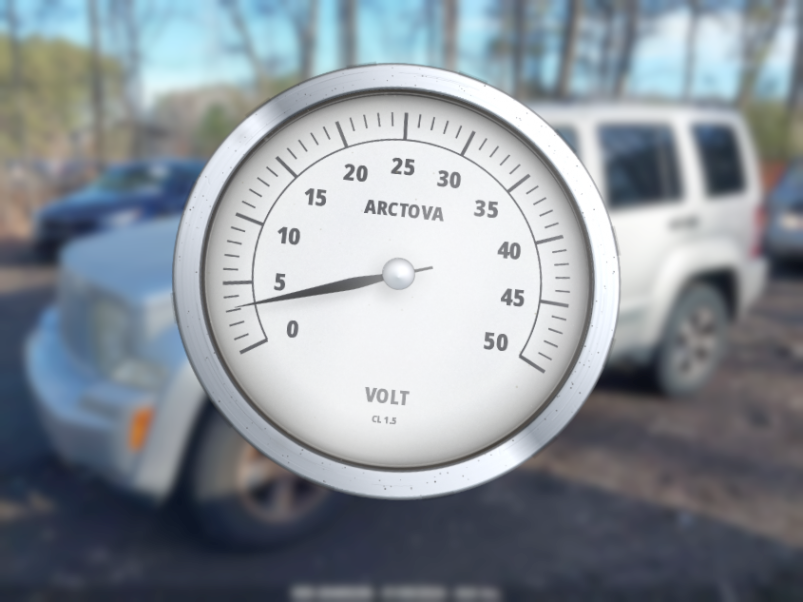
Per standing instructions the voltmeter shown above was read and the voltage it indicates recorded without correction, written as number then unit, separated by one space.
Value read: 3 V
